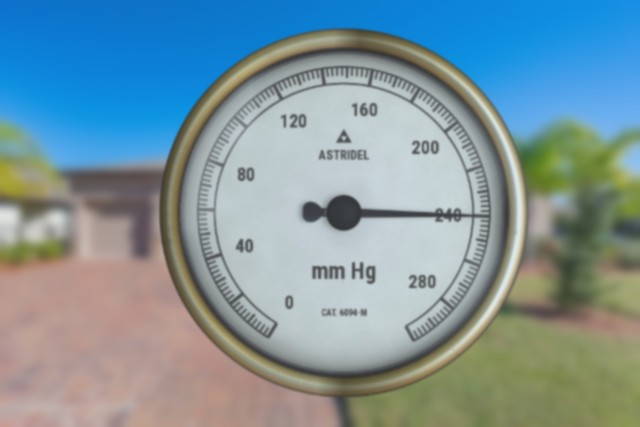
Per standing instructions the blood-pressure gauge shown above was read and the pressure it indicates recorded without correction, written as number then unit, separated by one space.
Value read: 240 mmHg
